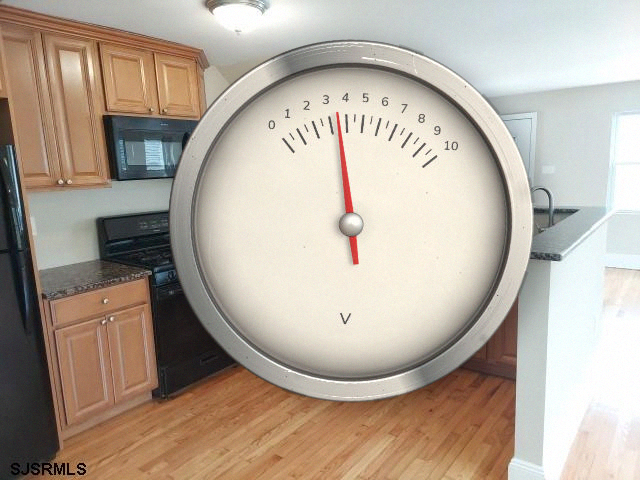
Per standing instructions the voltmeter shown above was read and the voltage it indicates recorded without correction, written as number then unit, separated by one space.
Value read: 3.5 V
